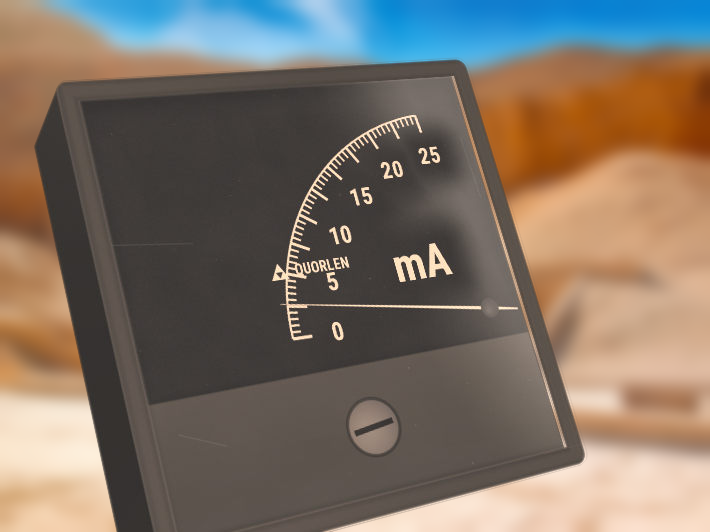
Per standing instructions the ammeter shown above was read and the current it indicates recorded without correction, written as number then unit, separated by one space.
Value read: 2.5 mA
